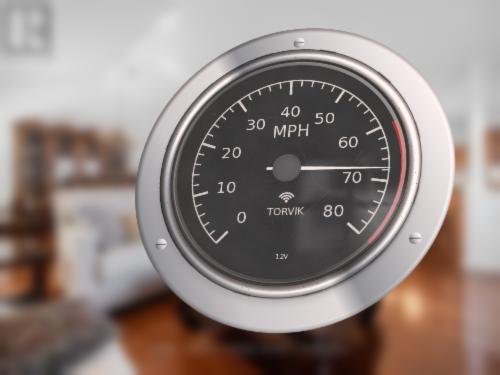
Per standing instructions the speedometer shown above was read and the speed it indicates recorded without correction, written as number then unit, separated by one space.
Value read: 68 mph
